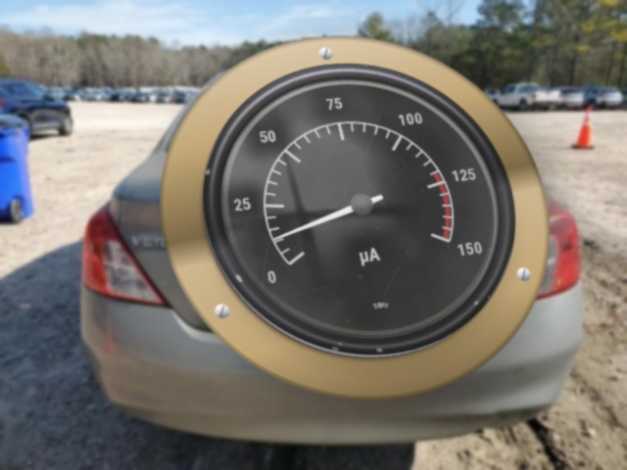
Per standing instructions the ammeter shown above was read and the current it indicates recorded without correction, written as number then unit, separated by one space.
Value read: 10 µA
